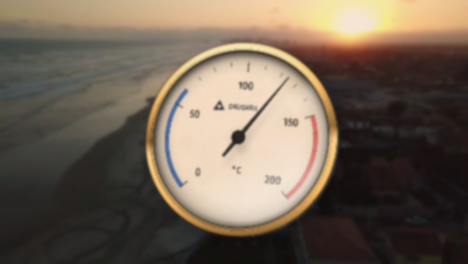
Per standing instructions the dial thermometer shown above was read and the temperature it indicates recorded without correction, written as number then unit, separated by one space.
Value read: 125 °C
